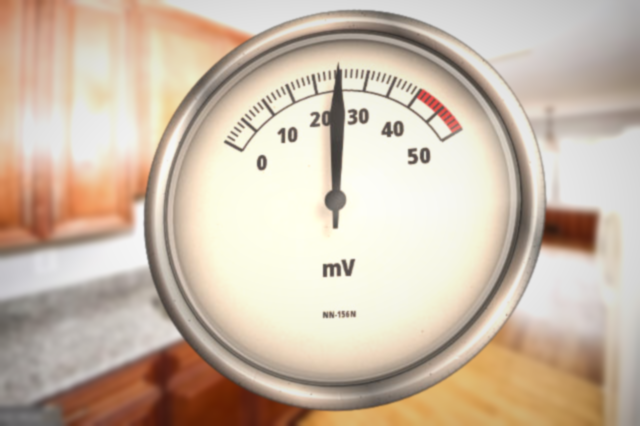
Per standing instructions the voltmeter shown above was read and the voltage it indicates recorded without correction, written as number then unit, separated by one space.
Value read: 25 mV
